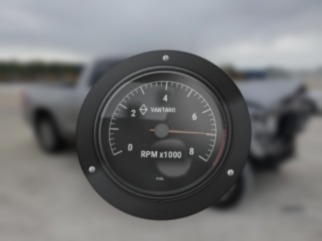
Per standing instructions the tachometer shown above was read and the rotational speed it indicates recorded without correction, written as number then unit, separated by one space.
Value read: 7000 rpm
